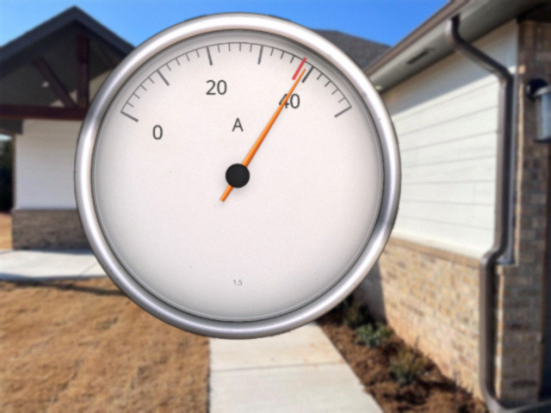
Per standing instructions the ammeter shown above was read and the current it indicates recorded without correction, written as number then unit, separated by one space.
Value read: 39 A
